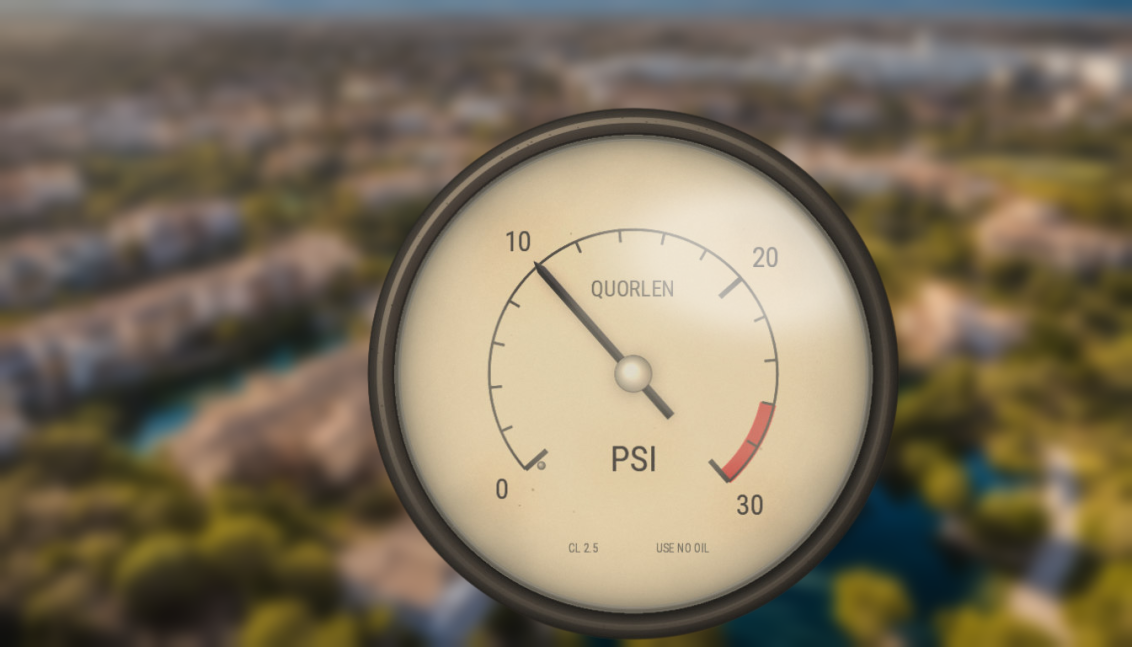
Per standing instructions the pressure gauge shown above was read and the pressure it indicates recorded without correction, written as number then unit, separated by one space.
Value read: 10 psi
